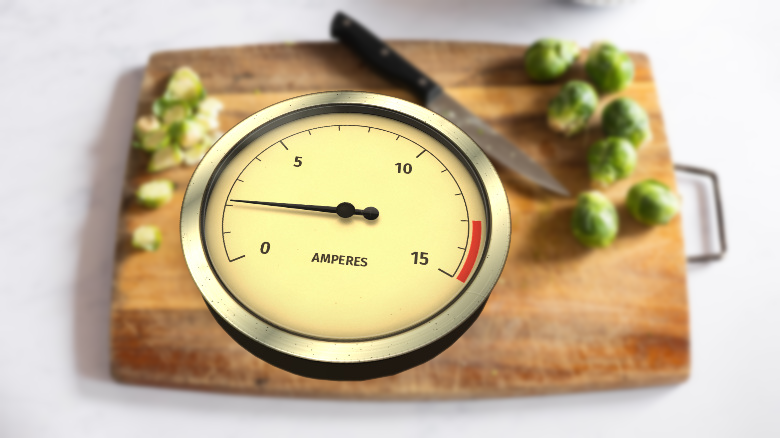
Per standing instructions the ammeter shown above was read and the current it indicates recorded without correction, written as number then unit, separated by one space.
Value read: 2 A
